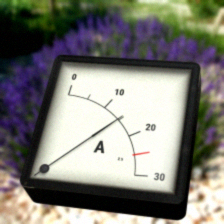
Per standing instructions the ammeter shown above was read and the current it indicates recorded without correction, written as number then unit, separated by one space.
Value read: 15 A
